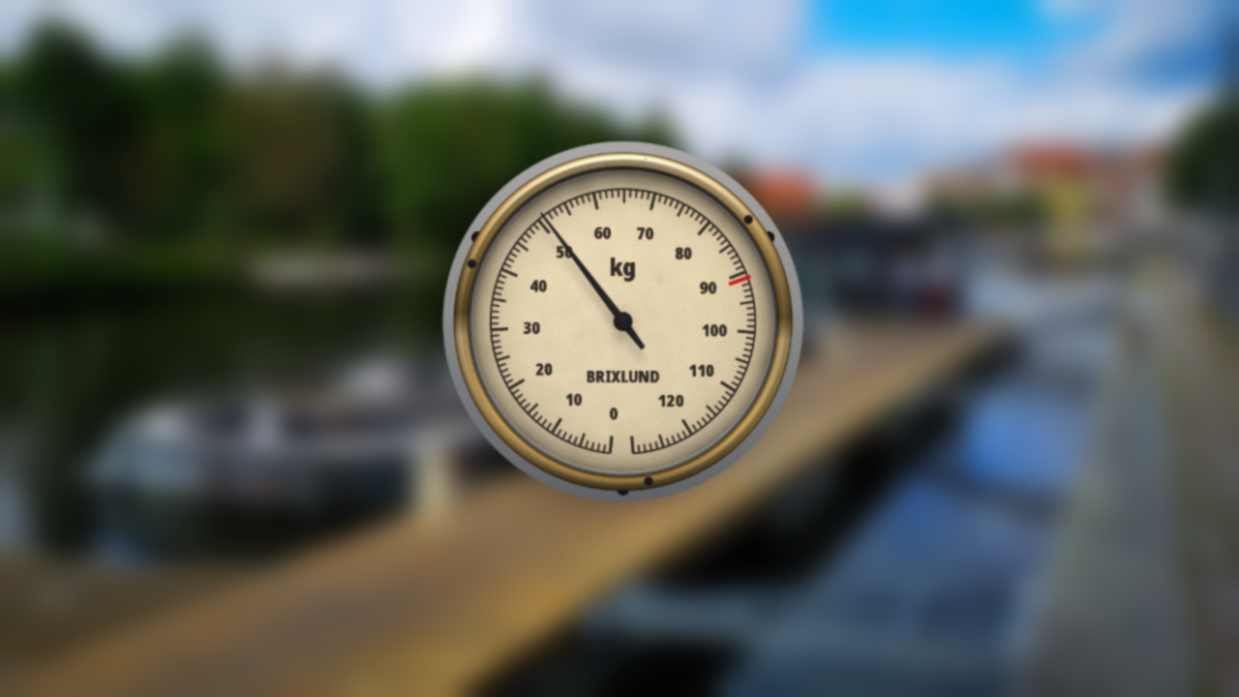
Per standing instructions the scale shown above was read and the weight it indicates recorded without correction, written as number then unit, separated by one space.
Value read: 51 kg
